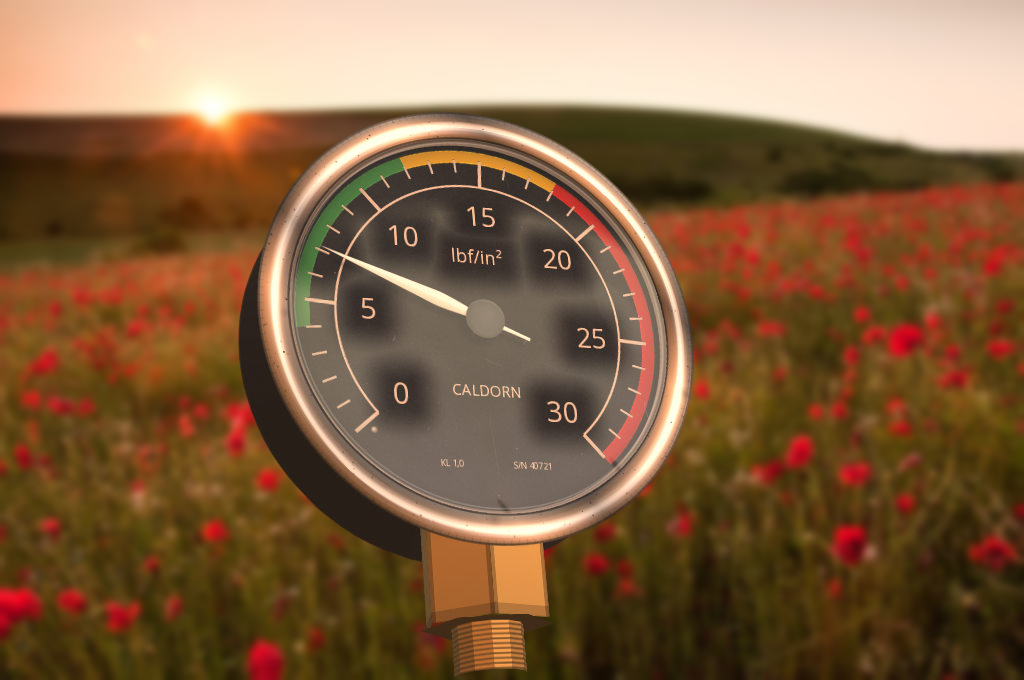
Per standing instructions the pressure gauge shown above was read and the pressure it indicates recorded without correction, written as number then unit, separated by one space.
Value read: 7 psi
